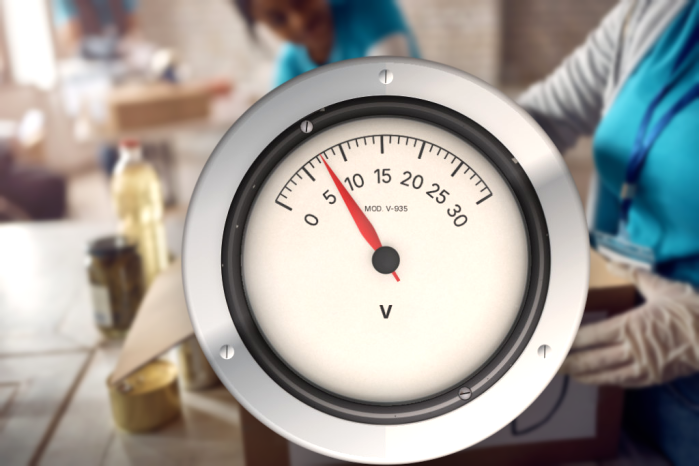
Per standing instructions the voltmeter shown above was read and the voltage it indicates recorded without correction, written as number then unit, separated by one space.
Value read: 7.5 V
